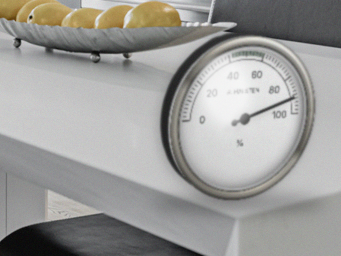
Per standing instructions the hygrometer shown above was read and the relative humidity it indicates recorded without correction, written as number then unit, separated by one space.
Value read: 90 %
